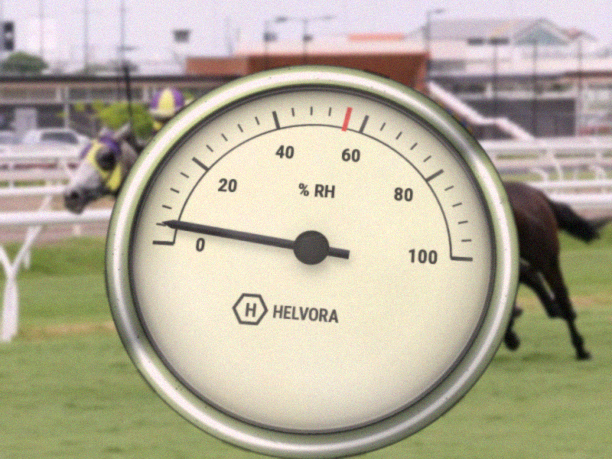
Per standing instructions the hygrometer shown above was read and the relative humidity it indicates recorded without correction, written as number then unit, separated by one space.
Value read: 4 %
